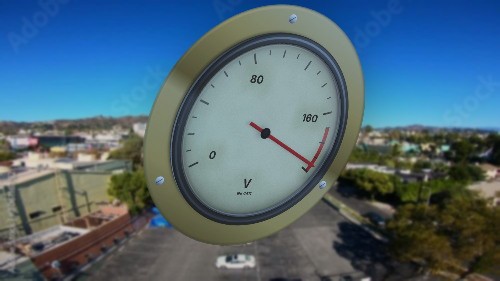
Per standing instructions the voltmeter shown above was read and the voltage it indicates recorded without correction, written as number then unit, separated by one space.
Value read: 195 V
